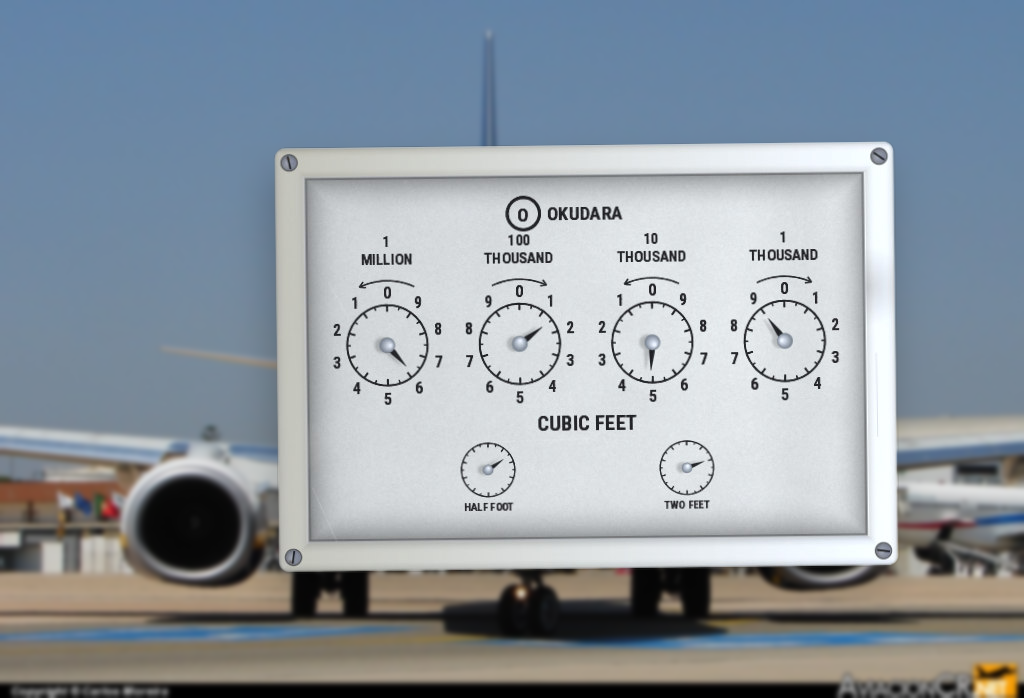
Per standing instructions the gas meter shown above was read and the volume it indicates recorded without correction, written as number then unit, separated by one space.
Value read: 614900 ft³
